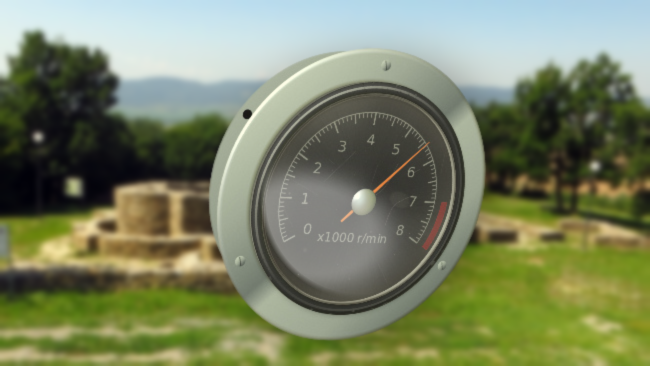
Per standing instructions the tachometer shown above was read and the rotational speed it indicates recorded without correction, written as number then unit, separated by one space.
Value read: 5500 rpm
